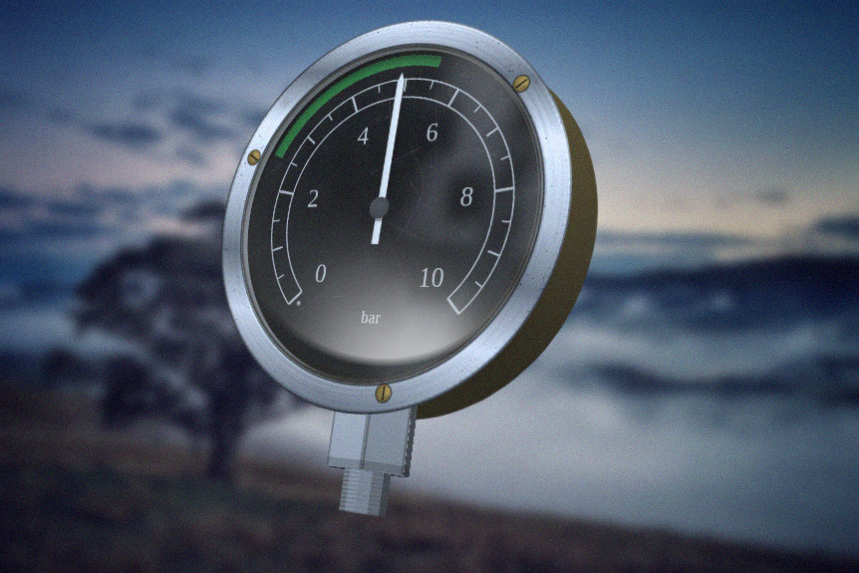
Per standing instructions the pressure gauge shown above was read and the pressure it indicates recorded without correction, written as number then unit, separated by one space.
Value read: 5 bar
